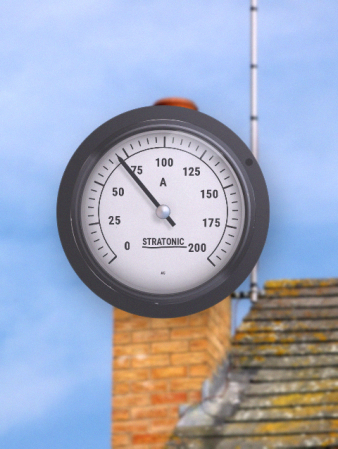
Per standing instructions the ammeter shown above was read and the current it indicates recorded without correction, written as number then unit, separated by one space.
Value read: 70 A
